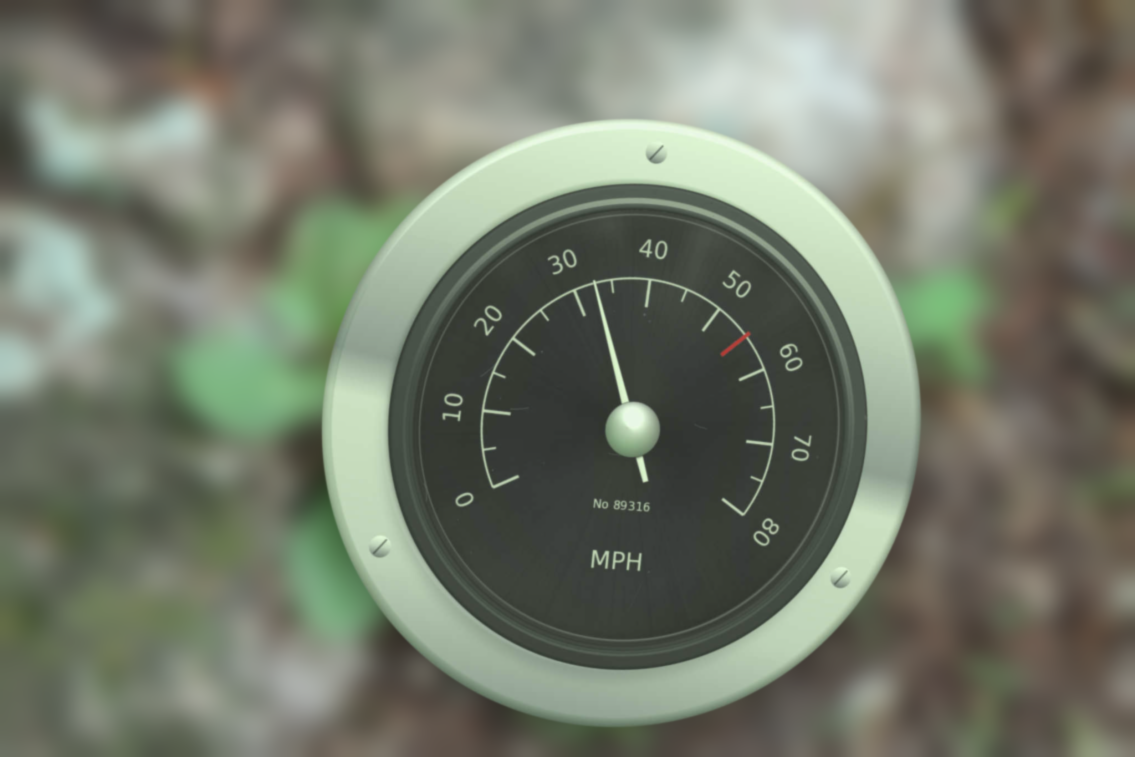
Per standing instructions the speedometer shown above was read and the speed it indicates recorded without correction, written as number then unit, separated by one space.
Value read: 32.5 mph
